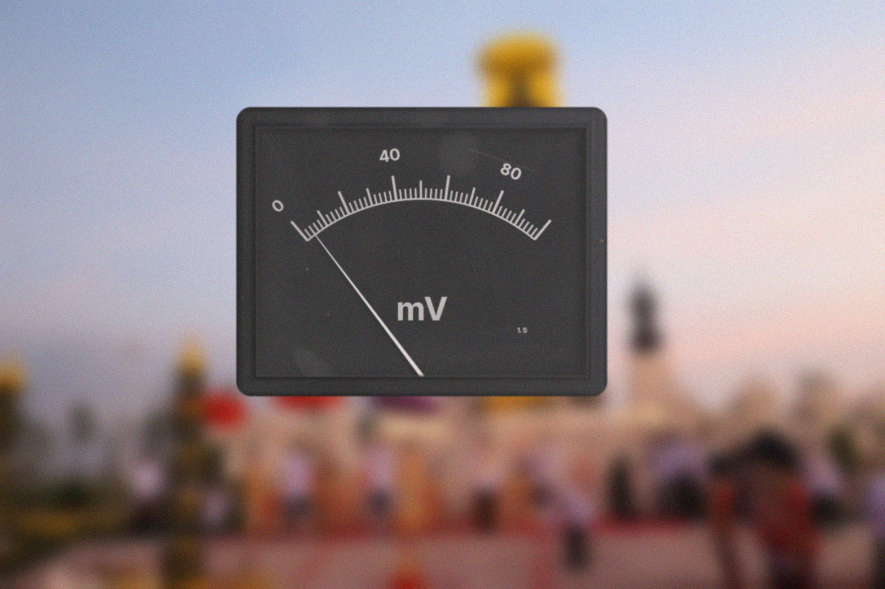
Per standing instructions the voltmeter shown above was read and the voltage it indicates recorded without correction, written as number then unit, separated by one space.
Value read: 4 mV
